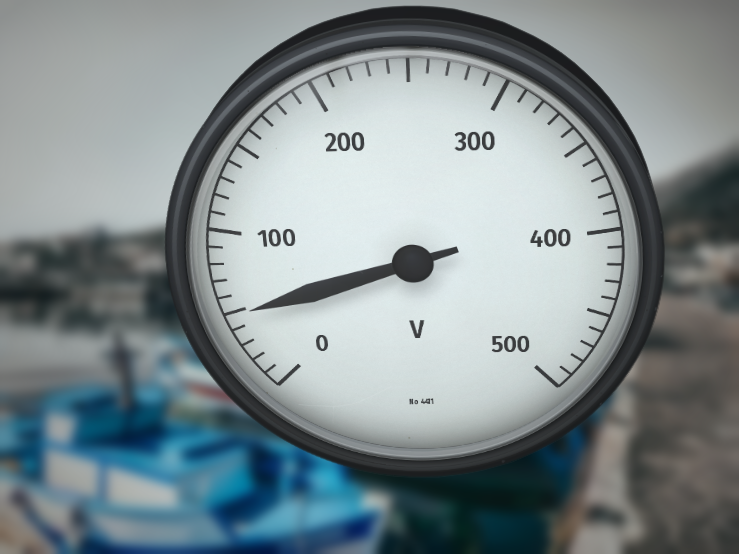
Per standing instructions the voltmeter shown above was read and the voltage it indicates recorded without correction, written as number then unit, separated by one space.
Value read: 50 V
